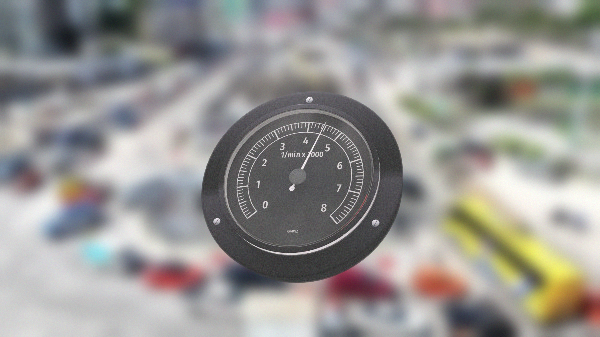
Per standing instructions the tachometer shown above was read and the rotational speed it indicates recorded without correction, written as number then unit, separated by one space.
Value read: 4500 rpm
